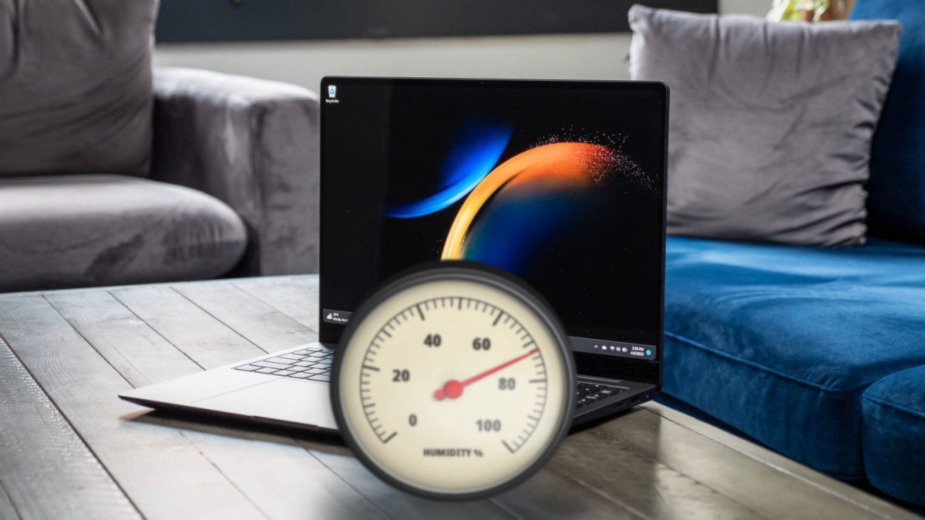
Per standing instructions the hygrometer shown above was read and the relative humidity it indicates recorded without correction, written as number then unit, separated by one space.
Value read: 72 %
